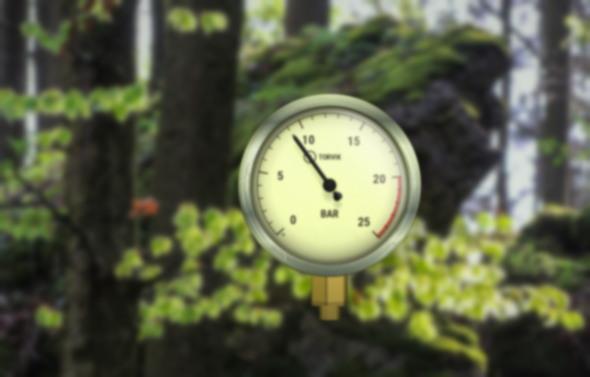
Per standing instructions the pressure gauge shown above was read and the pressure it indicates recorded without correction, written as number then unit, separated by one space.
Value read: 9 bar
